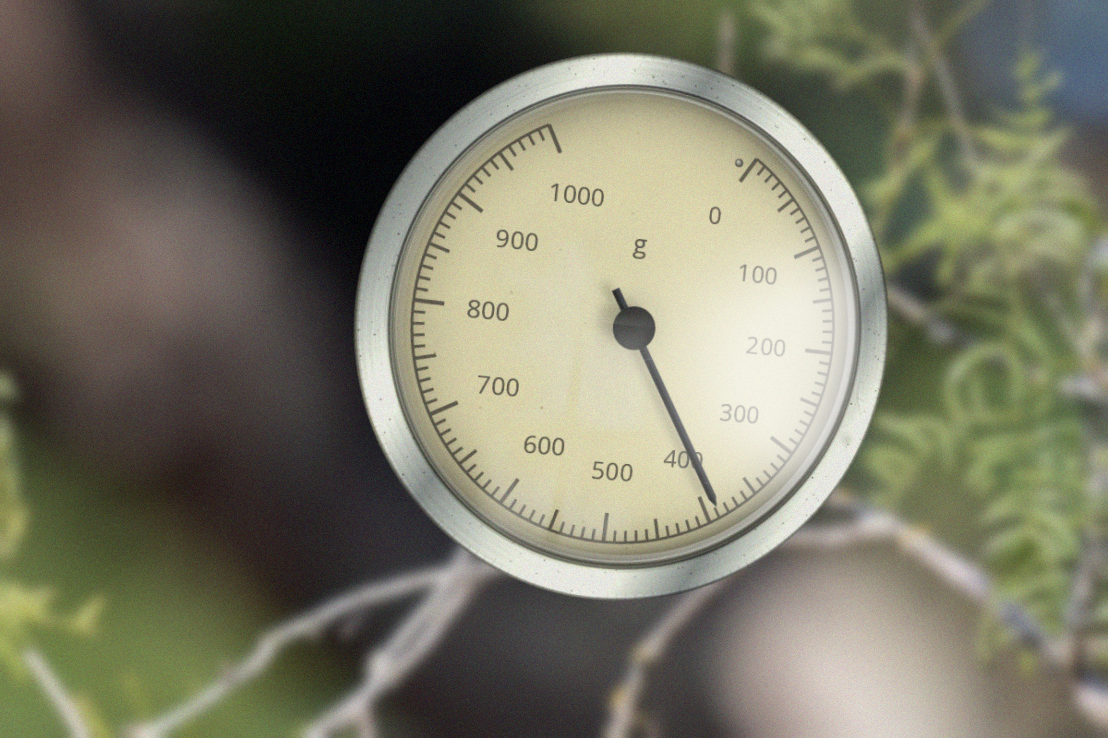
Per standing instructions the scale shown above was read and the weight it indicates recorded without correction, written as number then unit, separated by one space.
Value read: 390 g
